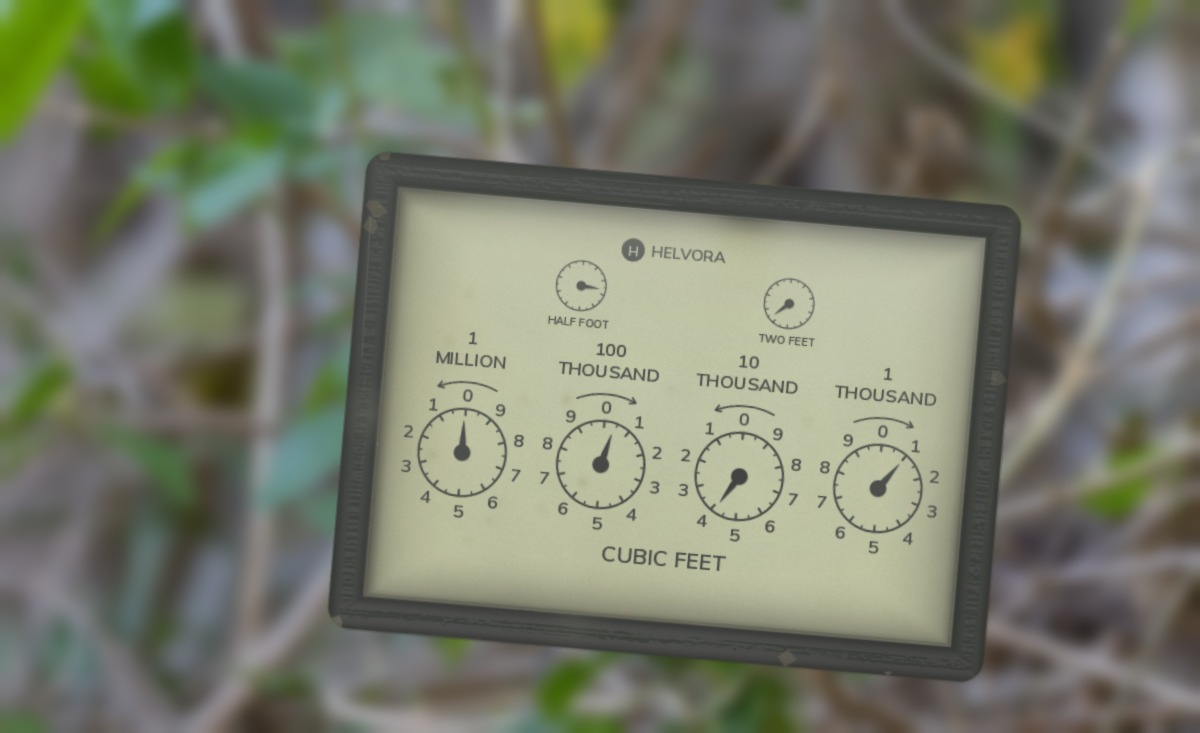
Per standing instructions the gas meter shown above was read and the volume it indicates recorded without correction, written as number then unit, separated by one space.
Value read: 4100 ft³
